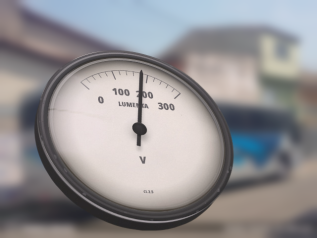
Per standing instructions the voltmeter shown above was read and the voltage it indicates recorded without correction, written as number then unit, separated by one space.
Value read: 180 V
